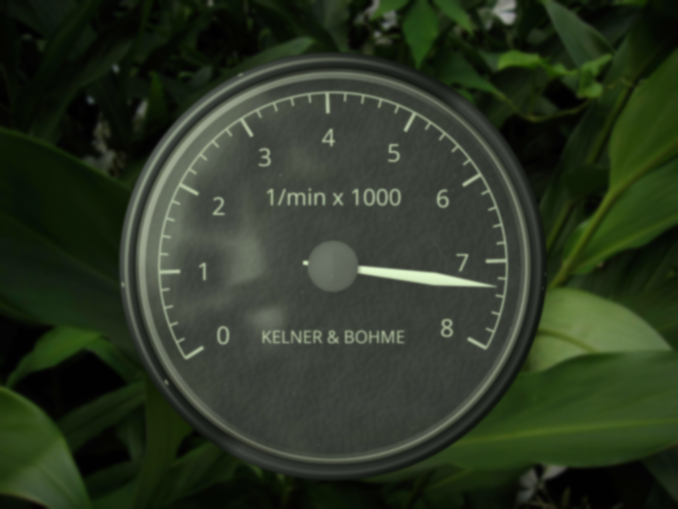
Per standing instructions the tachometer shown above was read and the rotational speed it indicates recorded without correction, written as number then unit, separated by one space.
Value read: 7300 rpm
